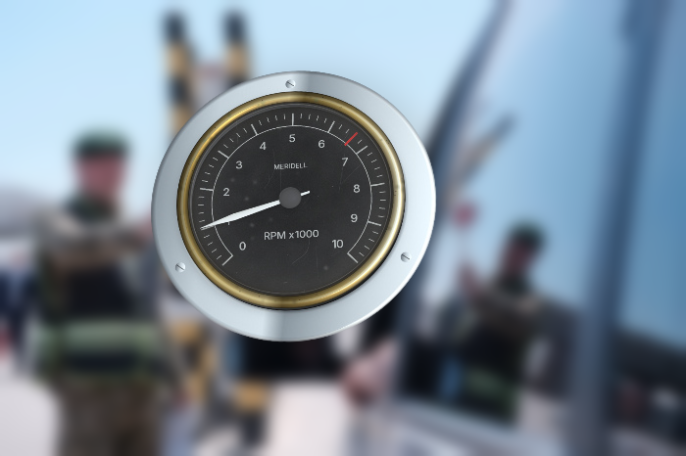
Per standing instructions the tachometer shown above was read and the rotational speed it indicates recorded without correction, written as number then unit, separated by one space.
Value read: 1000 rpm
